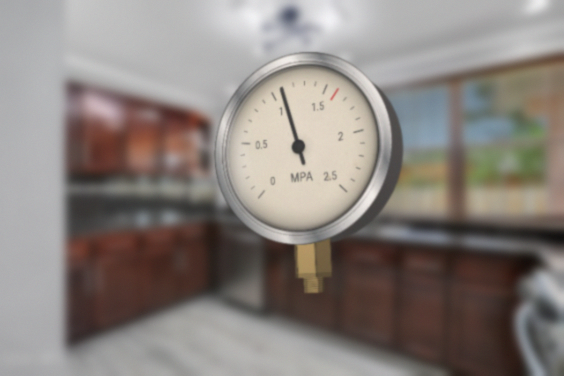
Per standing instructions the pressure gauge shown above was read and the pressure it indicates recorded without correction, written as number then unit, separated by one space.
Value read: 1.1 MPa
